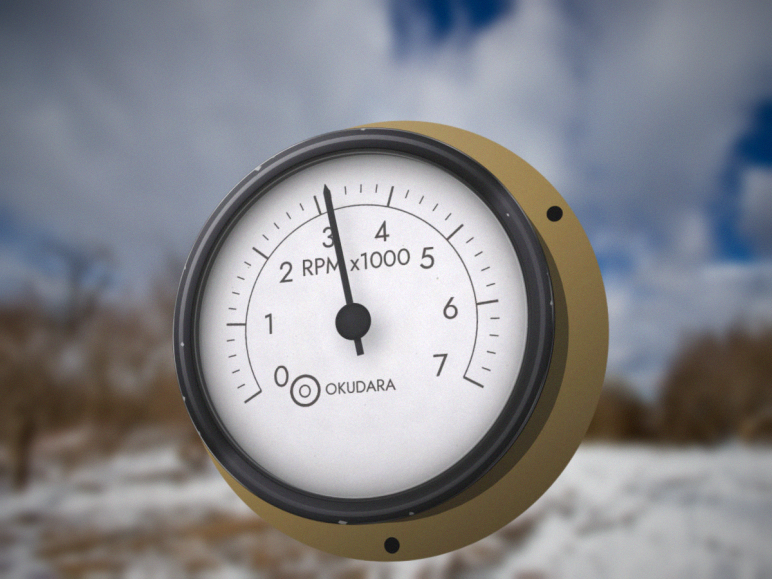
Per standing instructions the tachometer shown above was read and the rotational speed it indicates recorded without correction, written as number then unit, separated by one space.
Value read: 3200 rpm
